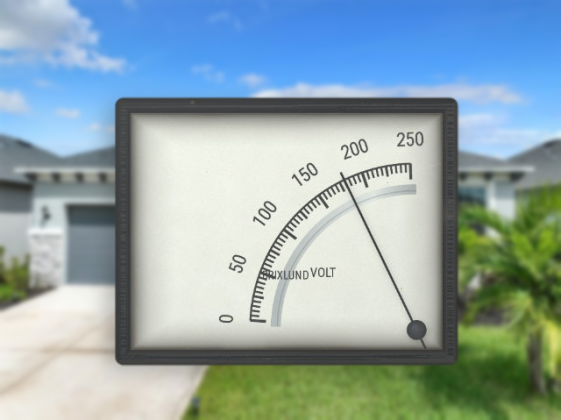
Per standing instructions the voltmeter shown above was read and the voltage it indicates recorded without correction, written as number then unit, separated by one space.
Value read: 180 V
